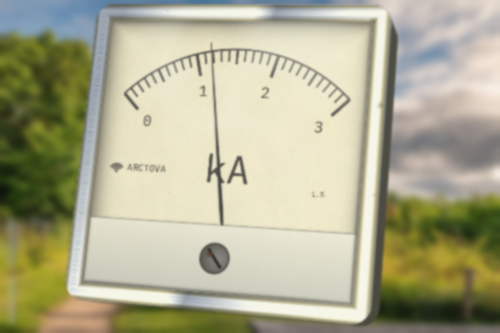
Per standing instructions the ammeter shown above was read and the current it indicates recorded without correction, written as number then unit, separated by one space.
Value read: 1.2 kA
